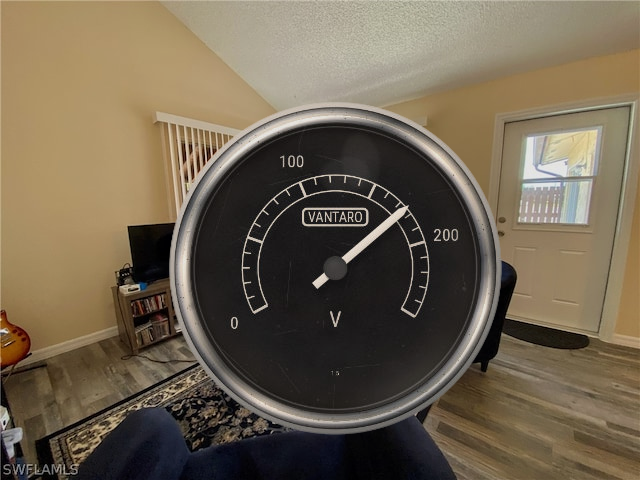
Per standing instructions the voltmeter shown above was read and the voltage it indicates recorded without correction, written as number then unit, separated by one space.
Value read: 175 V
